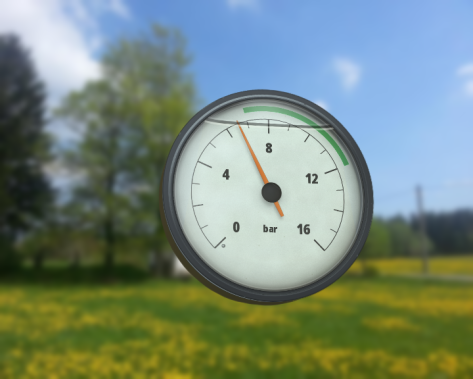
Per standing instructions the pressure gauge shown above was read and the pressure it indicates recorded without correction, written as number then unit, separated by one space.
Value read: 6.5 bar
